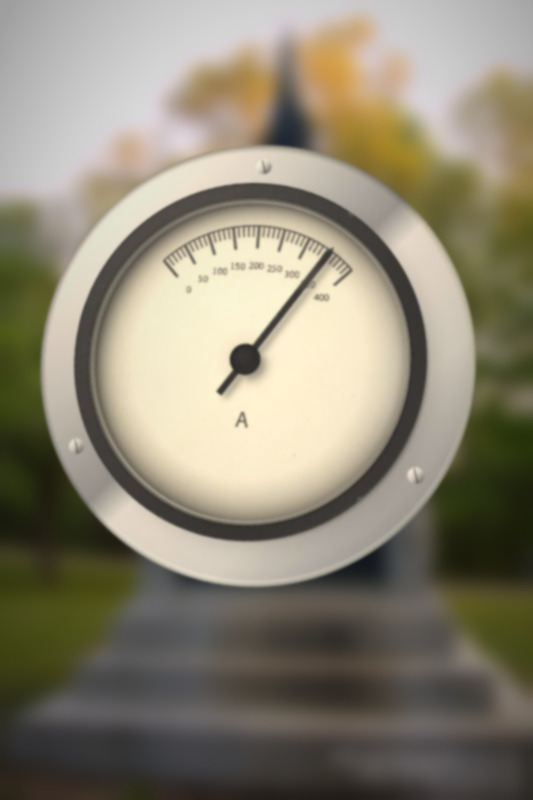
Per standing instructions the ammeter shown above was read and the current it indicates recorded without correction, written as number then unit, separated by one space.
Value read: 350 A
